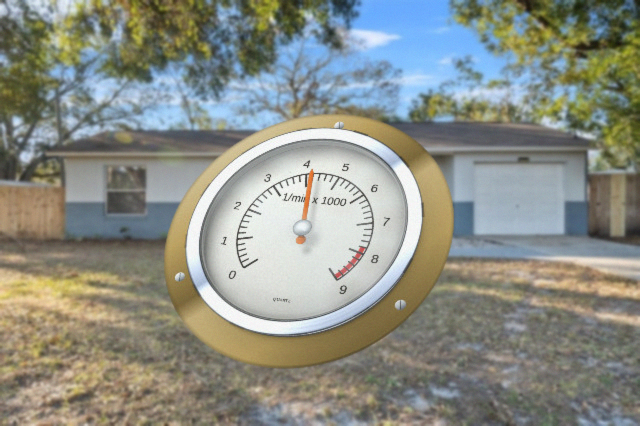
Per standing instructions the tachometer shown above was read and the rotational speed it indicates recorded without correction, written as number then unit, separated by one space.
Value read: 4200 rpm
